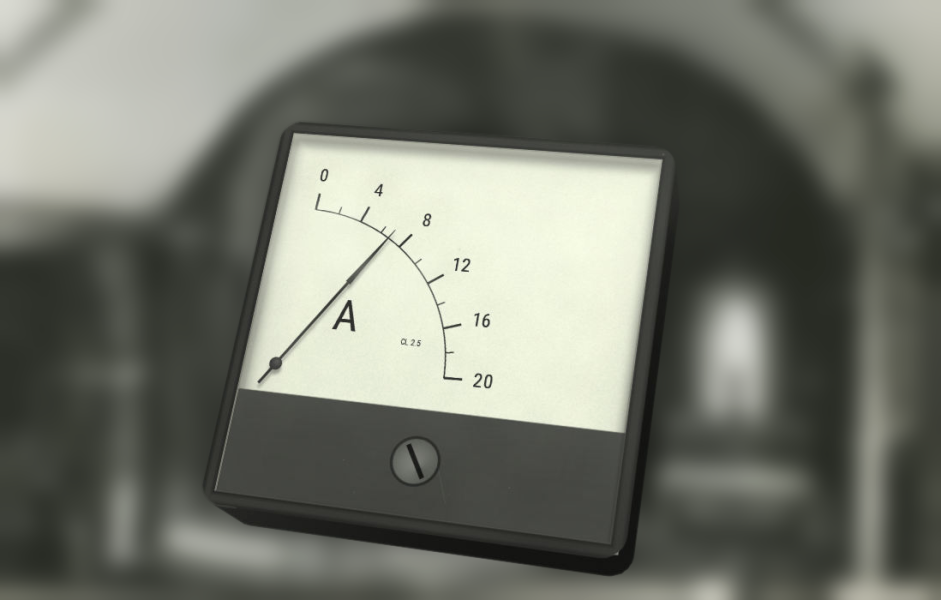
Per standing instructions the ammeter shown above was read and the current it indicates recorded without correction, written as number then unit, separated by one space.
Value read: 7 A
